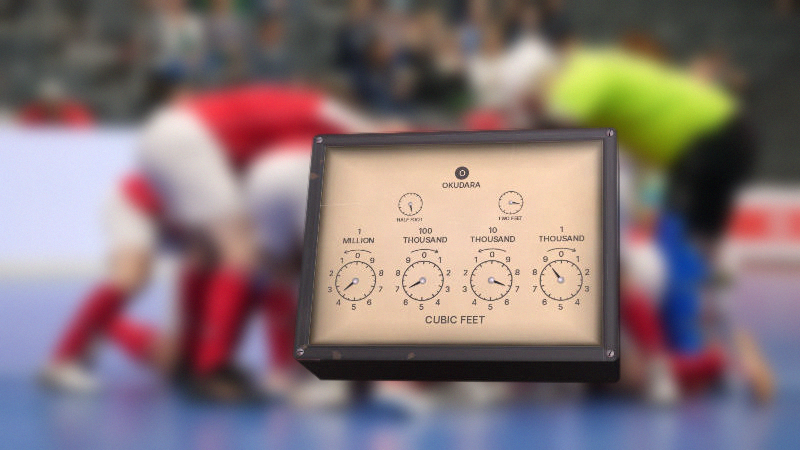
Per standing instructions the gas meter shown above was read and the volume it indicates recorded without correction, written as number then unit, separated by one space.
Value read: 366900 ft³
